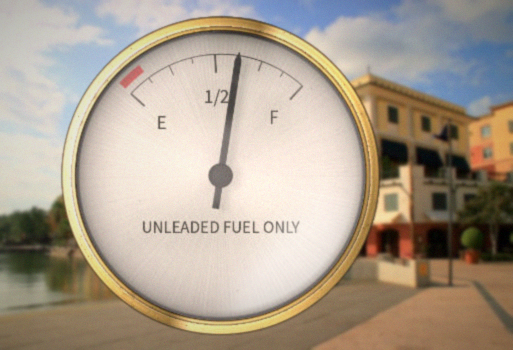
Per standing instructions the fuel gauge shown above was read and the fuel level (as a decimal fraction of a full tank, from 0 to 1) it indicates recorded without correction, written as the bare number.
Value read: 0.625
